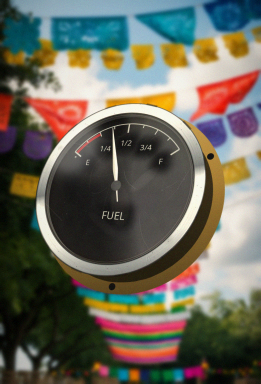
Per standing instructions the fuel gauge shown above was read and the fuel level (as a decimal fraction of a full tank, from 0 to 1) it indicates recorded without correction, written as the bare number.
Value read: 0.375
